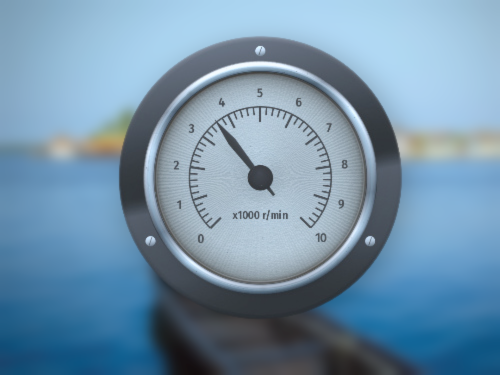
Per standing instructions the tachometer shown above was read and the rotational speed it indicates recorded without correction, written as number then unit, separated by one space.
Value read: 3600 rpm
